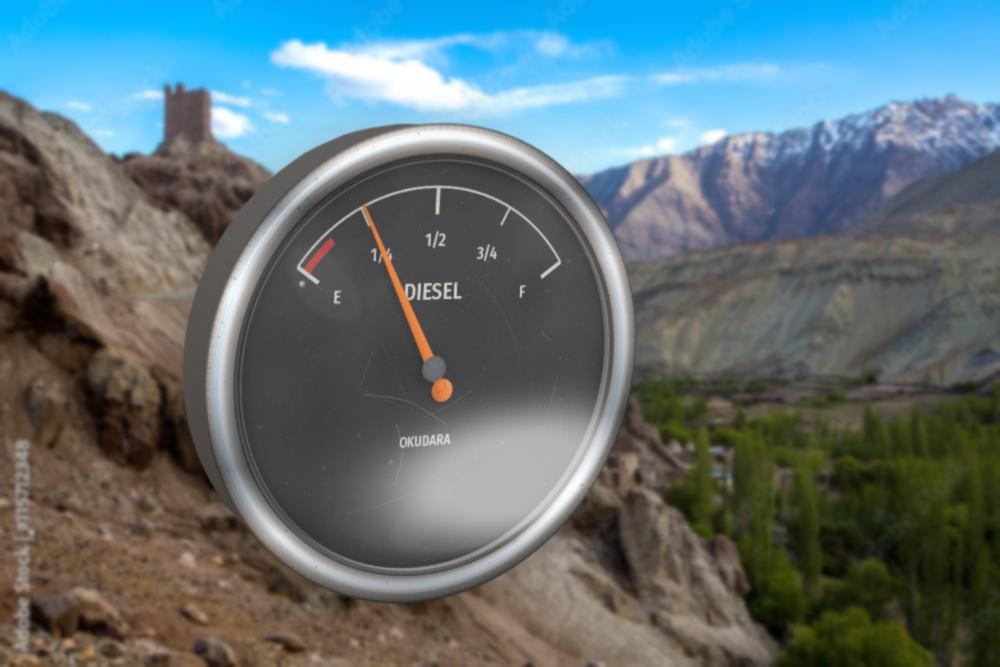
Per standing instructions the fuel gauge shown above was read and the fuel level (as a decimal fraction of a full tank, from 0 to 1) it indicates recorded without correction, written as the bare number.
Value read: 0.25
